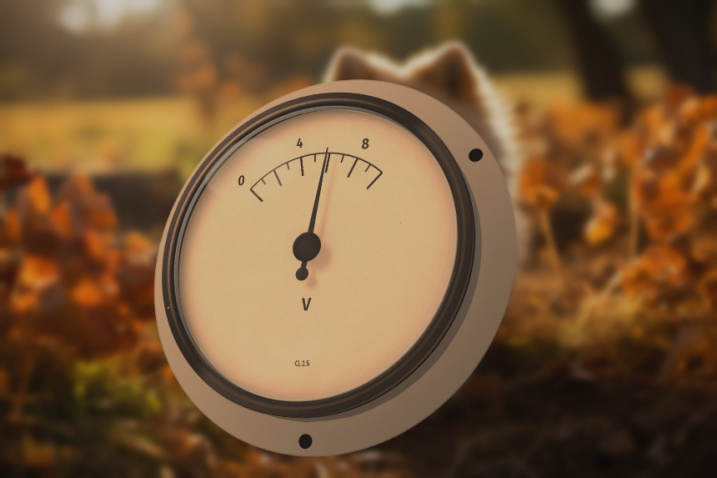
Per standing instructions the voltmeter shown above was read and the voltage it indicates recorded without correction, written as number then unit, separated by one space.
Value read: 6 V
